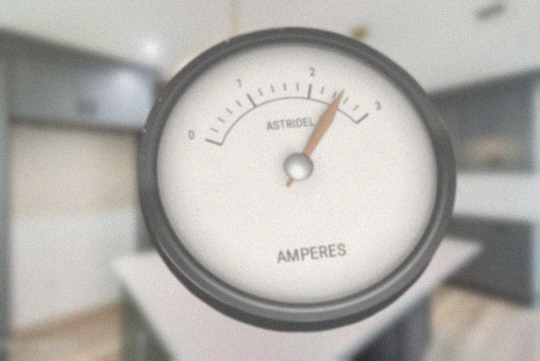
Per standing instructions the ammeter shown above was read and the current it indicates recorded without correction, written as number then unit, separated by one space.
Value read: 2.5 A
